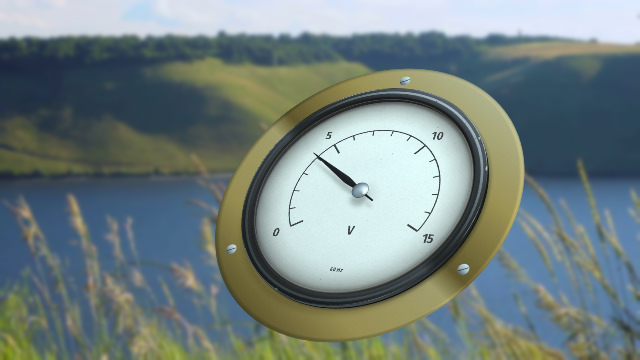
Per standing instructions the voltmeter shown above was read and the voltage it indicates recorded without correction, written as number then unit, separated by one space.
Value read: 4 V
